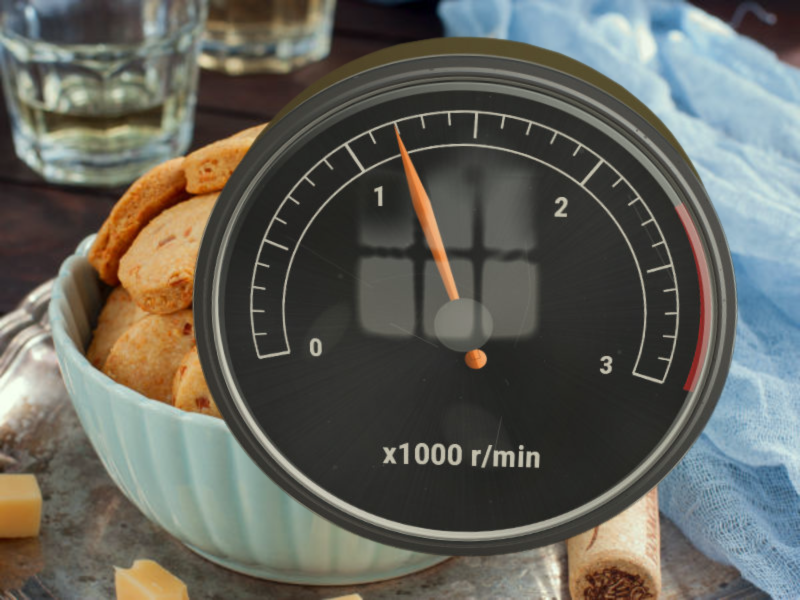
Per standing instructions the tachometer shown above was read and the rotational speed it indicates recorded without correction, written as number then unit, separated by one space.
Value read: 1200 rpm
